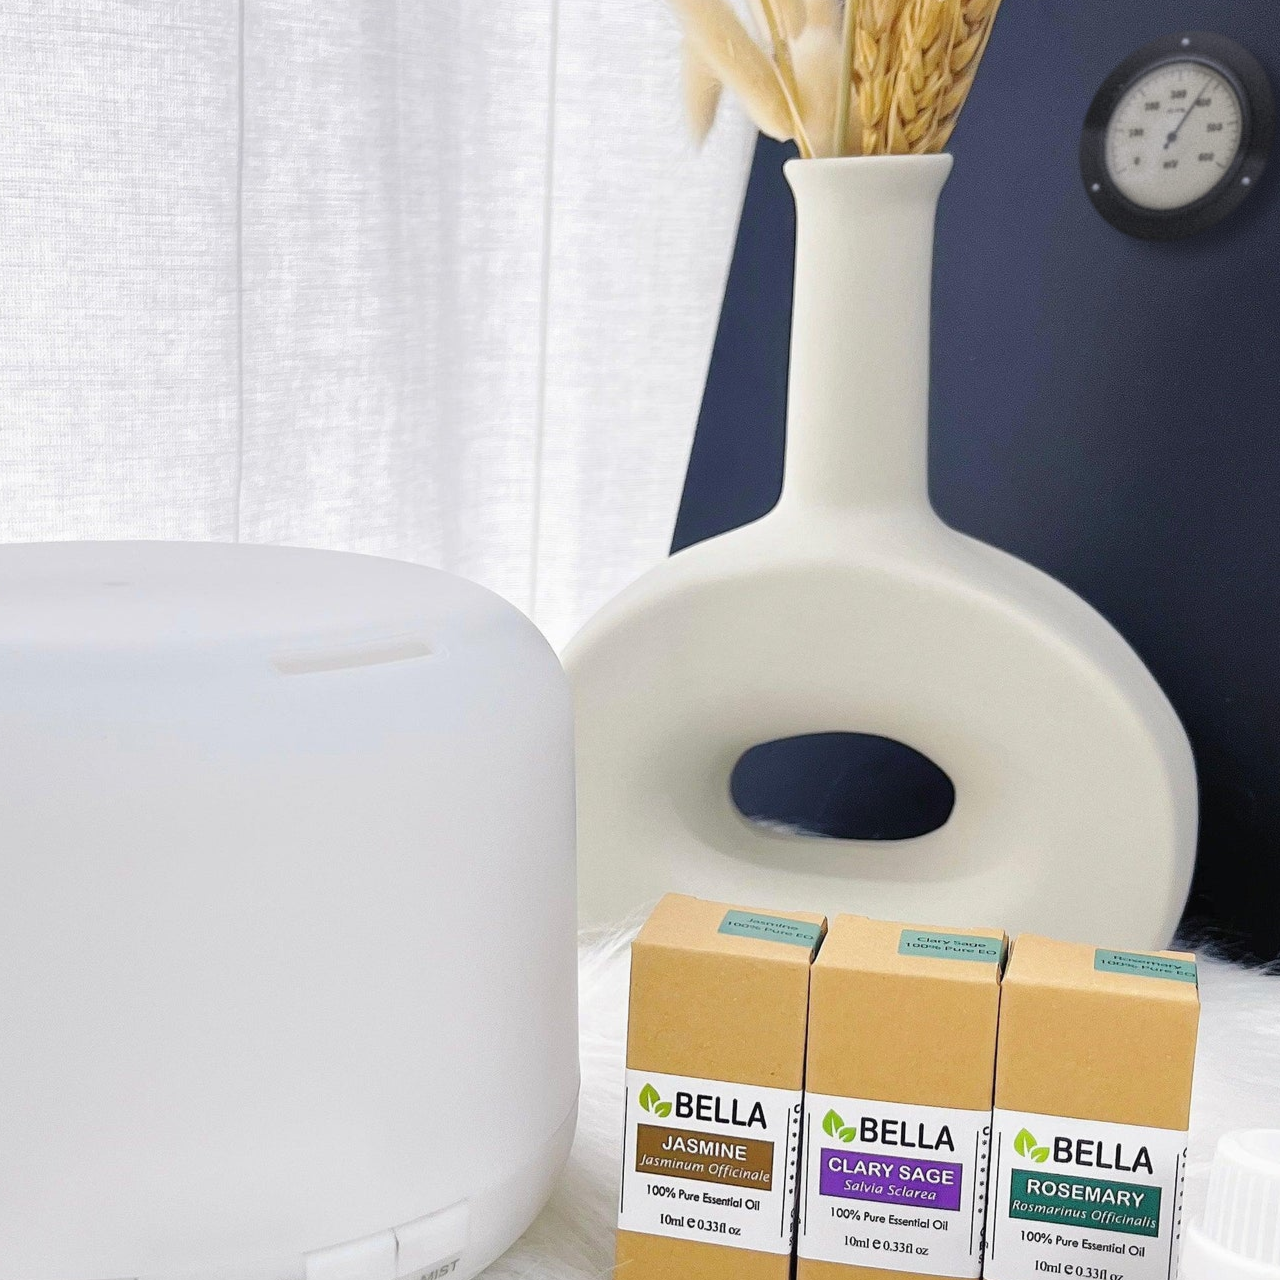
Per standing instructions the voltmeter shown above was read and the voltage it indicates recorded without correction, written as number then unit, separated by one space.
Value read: 380 mV
